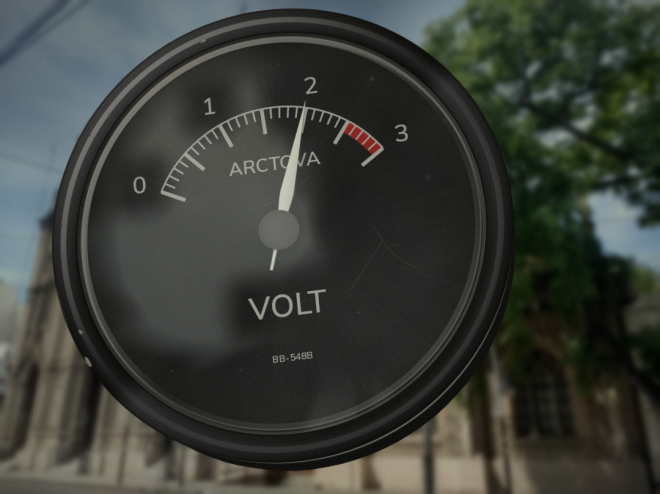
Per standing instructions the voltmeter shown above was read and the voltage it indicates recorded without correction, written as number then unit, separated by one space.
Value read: 2 V
